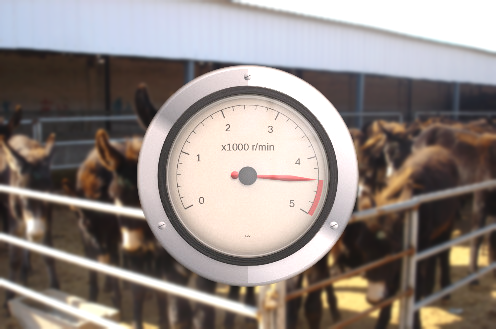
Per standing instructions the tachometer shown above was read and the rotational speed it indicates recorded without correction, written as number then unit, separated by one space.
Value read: 4400 rpm
